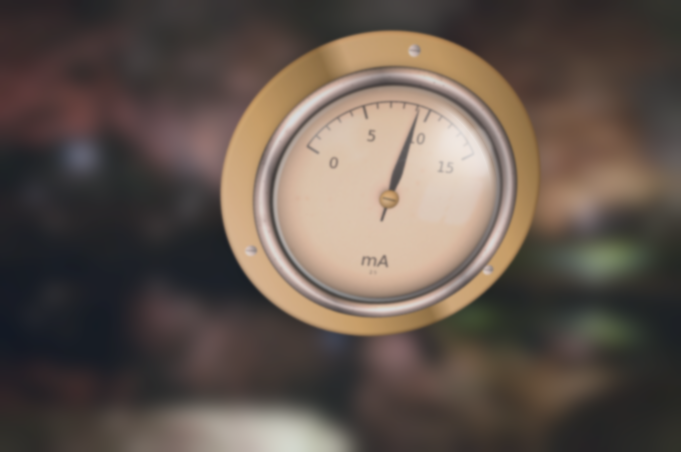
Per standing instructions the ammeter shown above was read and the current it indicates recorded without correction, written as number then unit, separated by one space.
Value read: 9 mA
